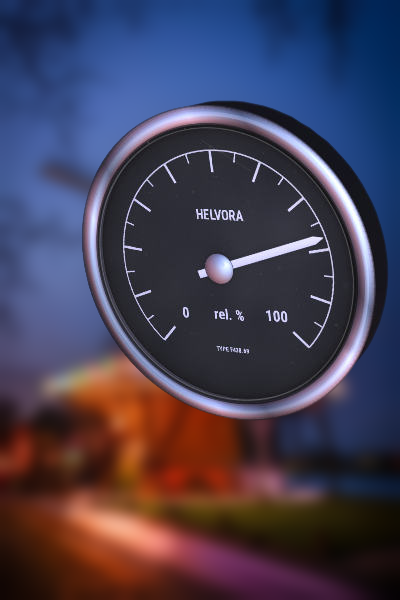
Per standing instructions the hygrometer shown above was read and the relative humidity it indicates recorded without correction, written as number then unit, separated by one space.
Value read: 77.5 %
